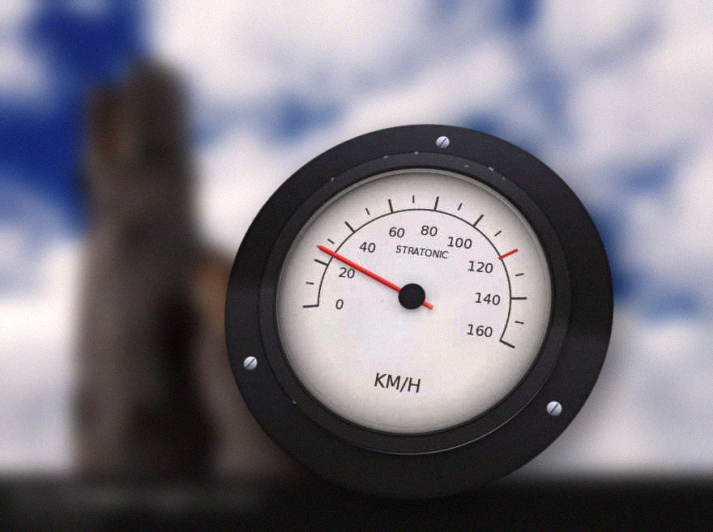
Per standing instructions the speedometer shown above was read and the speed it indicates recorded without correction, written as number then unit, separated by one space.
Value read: 25 km/h
